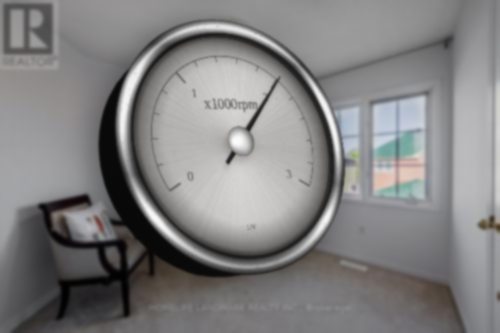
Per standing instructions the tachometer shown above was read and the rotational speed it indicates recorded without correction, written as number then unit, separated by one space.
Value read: 2000 rpm
